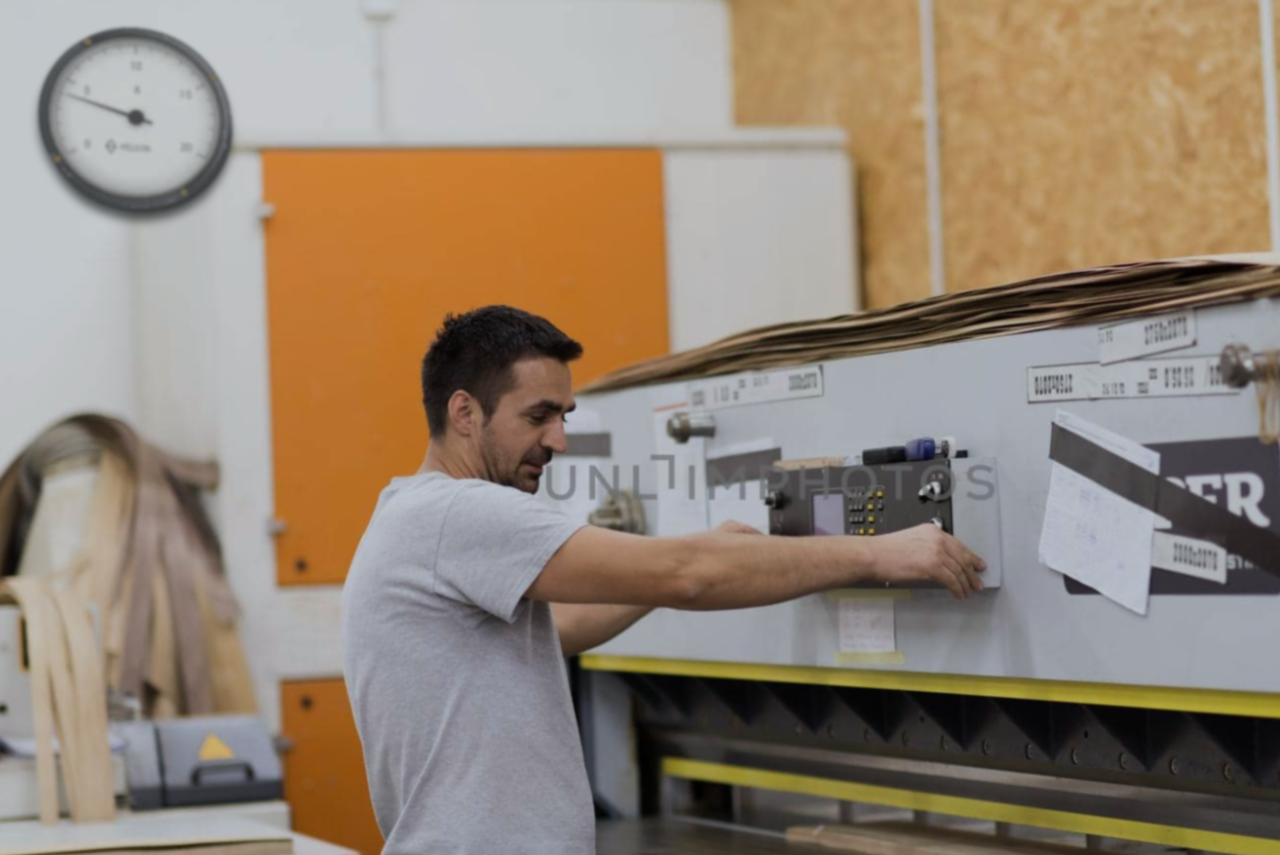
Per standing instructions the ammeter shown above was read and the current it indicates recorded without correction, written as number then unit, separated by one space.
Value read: 4 A
